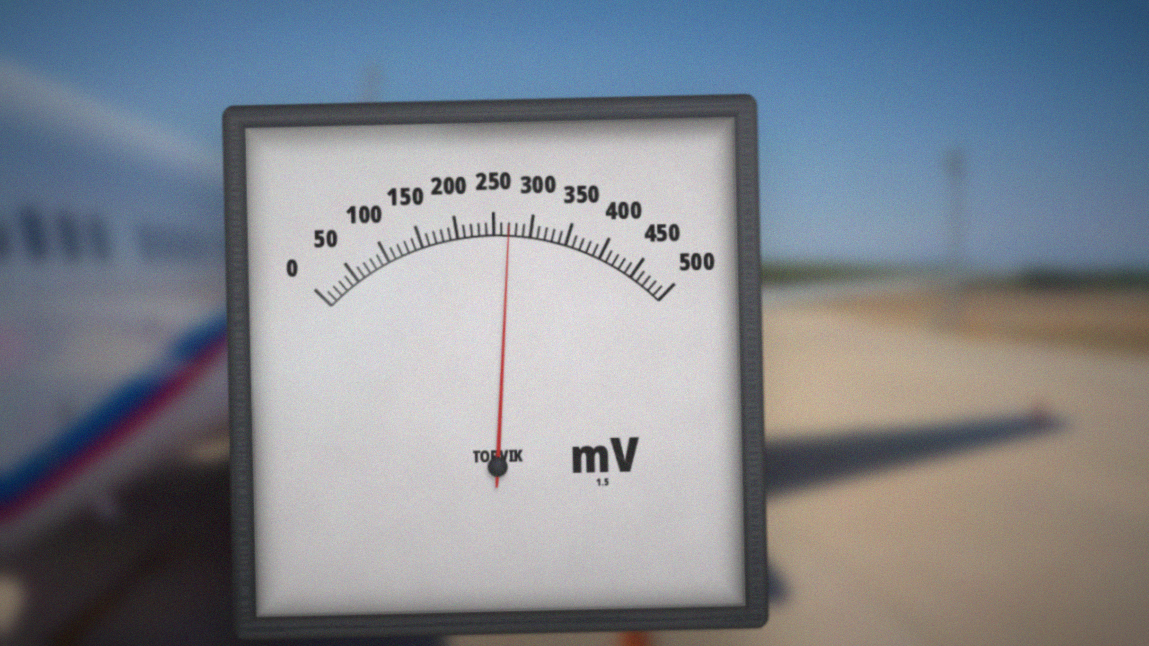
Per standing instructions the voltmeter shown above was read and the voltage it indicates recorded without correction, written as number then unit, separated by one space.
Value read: 270 mV
